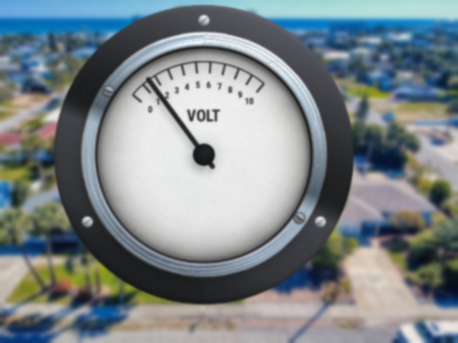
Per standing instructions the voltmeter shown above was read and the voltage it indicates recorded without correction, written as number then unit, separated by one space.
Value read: 1.5 V
